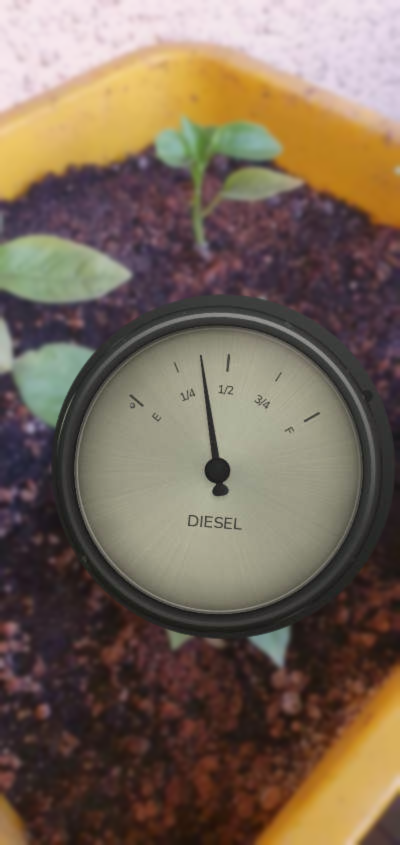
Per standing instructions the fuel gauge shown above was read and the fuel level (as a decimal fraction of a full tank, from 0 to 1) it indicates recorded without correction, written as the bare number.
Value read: 0.375
